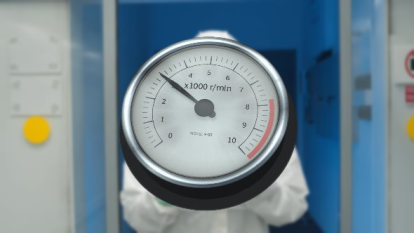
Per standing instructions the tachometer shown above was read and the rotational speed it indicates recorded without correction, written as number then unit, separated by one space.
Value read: 3000 rpm
